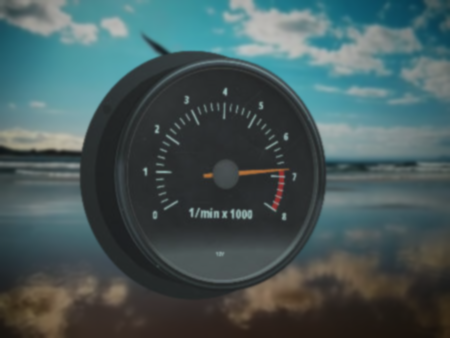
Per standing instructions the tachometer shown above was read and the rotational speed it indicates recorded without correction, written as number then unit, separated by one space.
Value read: 6800 rpm
